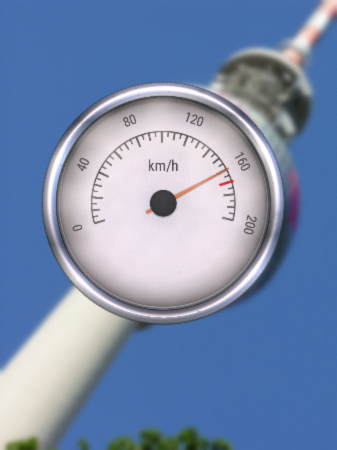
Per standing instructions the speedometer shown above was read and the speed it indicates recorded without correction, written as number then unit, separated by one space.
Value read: 160 km/h
